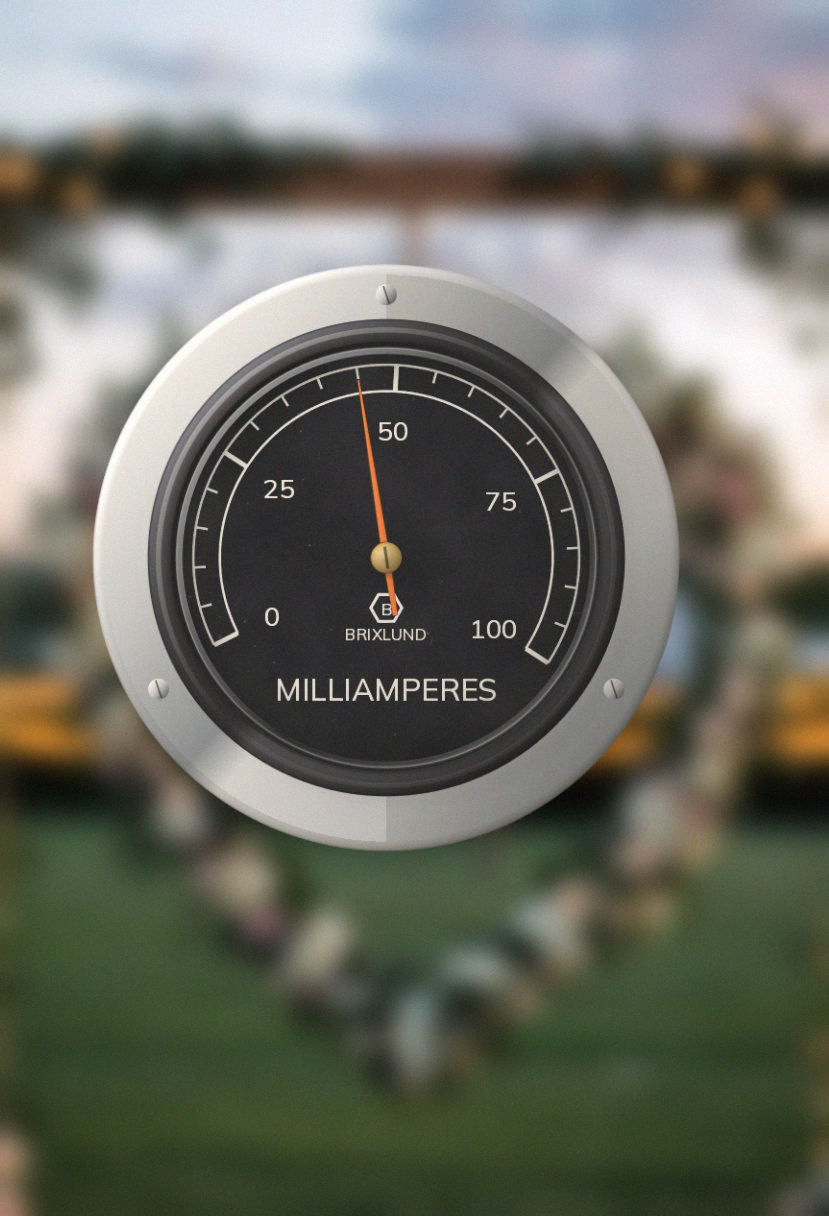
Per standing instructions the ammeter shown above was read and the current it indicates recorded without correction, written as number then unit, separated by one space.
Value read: 45 mA
